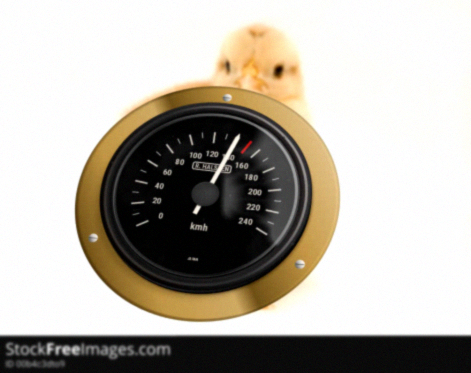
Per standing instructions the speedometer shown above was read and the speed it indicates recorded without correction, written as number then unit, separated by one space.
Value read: 140 km/h
